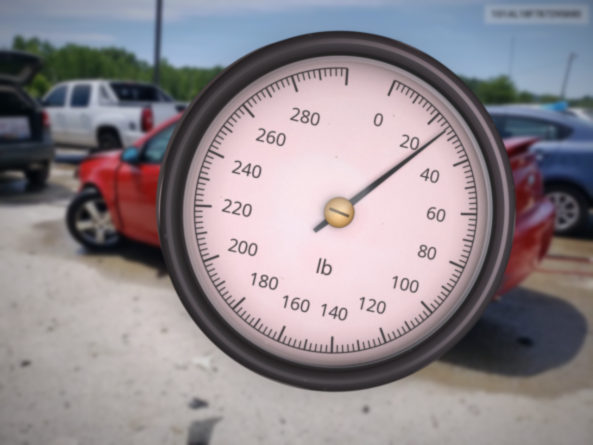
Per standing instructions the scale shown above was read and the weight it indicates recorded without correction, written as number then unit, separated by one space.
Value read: 26 lb
